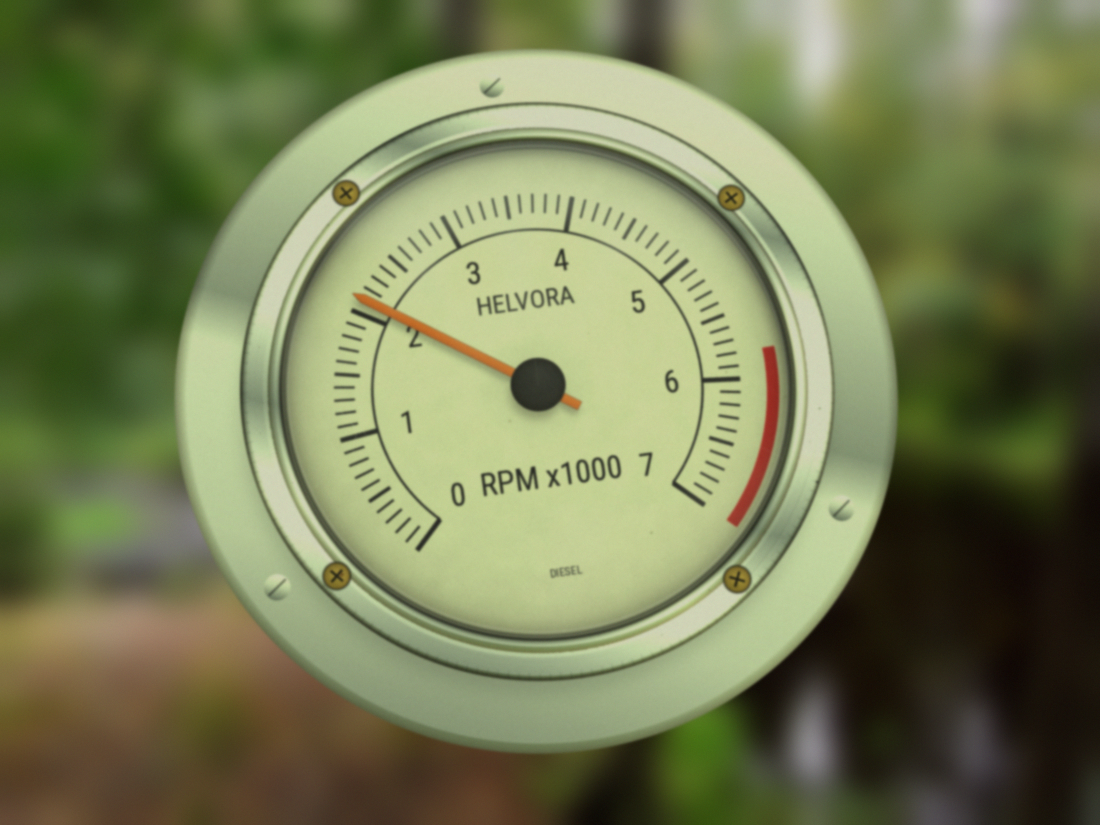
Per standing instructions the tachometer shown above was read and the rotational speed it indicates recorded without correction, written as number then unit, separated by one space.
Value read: 2100 rpm
